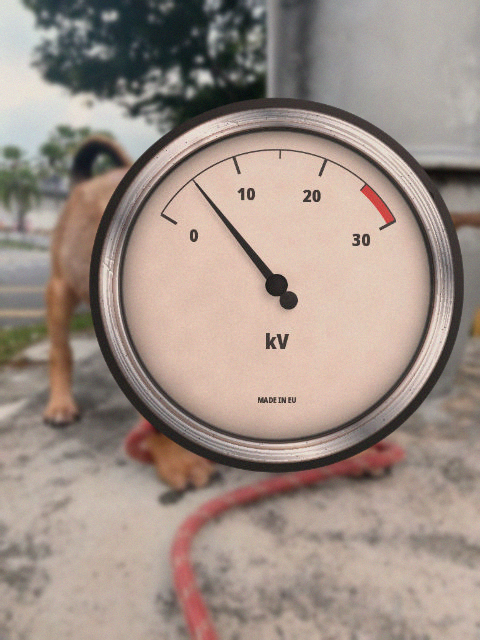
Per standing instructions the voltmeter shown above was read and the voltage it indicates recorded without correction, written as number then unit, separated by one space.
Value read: 5 kV
